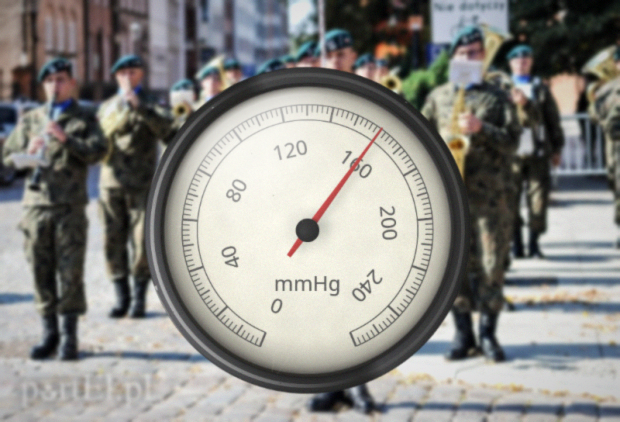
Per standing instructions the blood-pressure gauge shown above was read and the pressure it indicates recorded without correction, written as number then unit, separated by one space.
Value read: 160 mmHg
